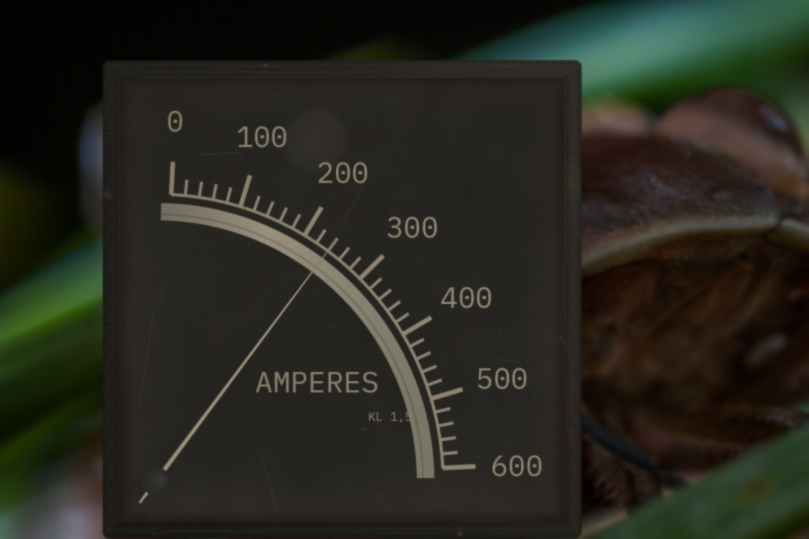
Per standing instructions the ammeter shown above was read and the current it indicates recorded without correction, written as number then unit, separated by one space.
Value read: 240 A
